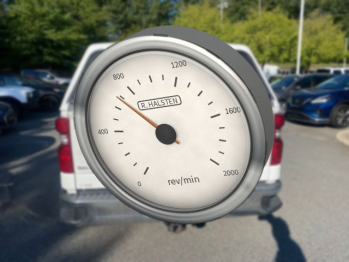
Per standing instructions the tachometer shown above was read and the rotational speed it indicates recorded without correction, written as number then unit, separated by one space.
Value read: 700 rpm
